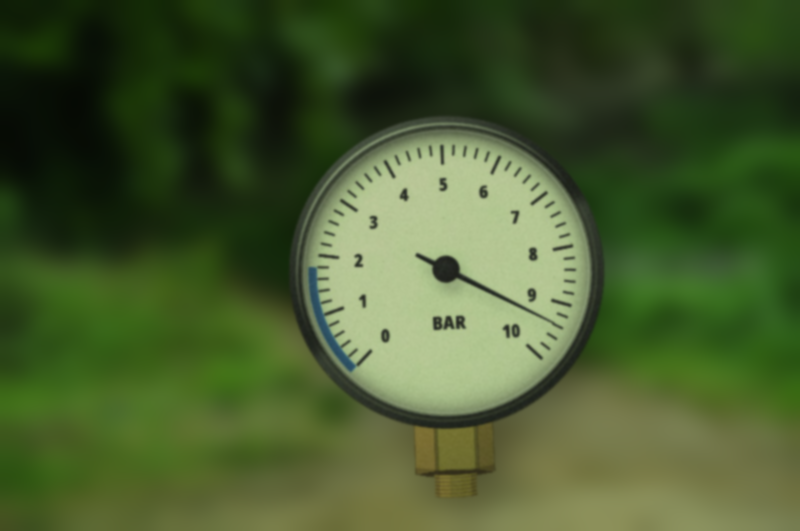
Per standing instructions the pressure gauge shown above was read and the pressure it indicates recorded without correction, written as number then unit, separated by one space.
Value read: 9.4 bar
